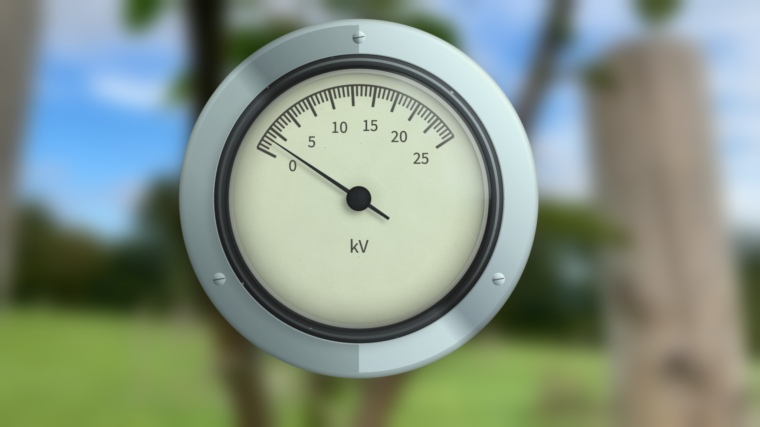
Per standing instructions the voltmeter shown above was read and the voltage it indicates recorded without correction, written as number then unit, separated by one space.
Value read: 1.5 kV
